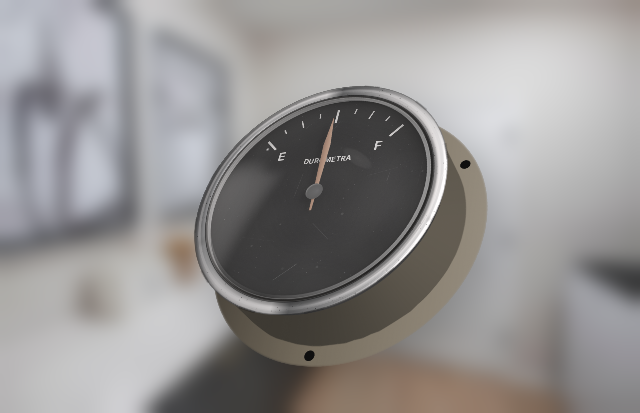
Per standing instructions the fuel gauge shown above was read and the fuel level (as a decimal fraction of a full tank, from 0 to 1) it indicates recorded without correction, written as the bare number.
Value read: 0.5
